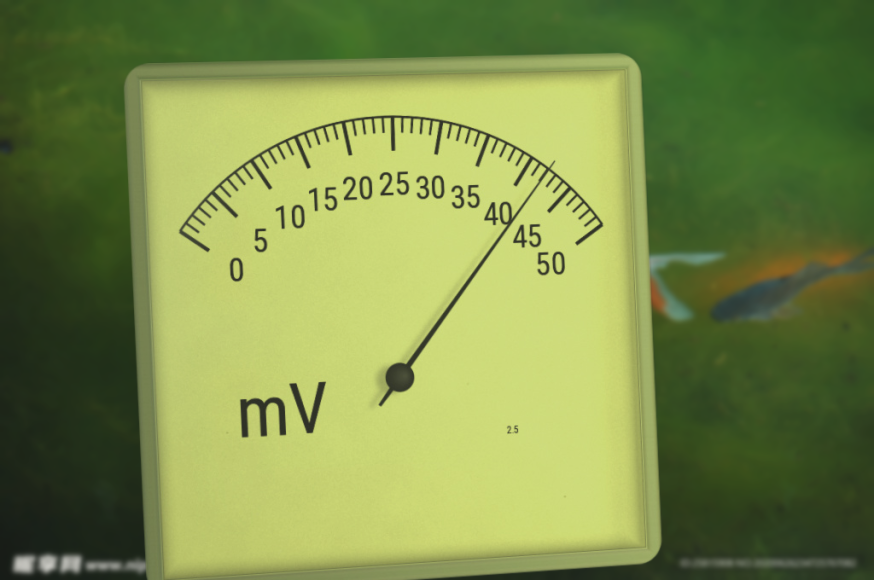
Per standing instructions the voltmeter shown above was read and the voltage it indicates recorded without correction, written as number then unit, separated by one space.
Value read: 42 mV
